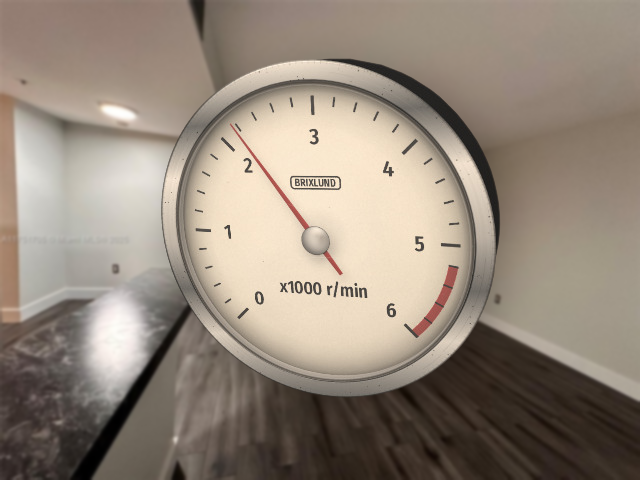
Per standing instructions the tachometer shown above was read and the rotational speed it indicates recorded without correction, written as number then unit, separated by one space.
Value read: 2200 rpm
